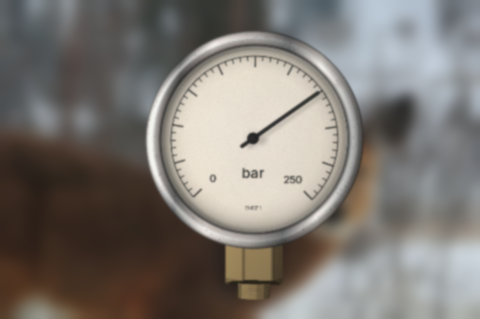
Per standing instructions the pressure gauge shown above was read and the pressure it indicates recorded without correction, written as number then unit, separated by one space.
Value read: 175 bar
